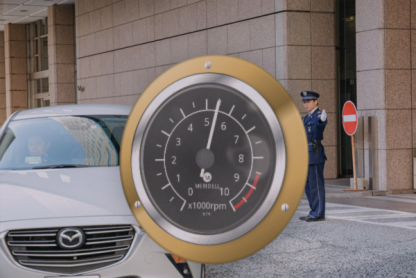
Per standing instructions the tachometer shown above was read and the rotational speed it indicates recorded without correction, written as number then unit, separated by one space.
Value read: 5500 rpm
